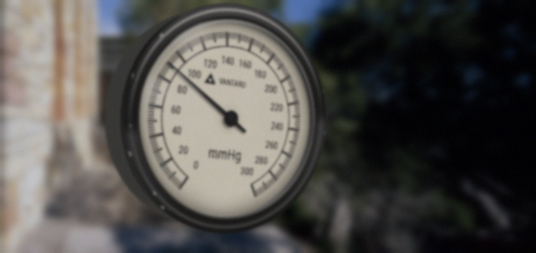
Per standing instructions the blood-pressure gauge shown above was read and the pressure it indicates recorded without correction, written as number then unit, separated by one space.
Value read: 90 mmHg
